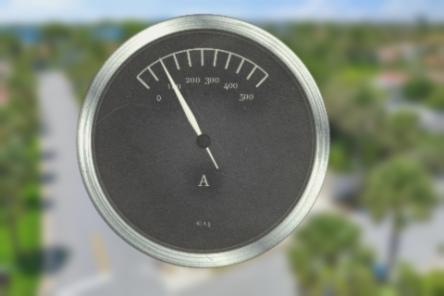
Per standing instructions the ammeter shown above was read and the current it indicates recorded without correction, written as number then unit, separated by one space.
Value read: 100 A
